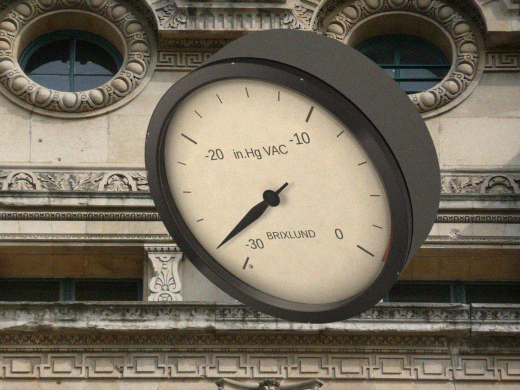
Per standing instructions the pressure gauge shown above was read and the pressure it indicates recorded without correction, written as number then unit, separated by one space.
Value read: -28 inHg
